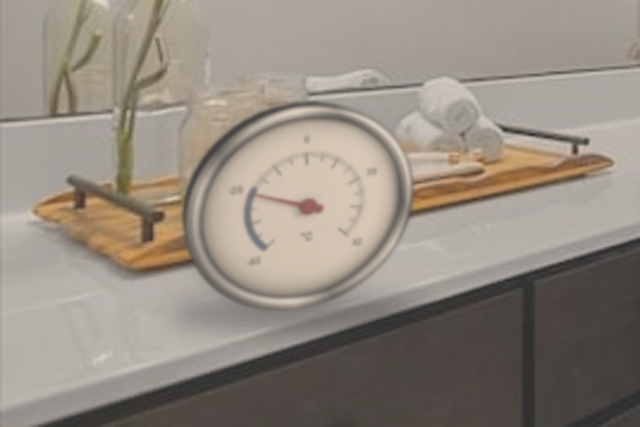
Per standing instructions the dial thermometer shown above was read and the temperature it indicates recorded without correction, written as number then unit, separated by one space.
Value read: -20 °C
